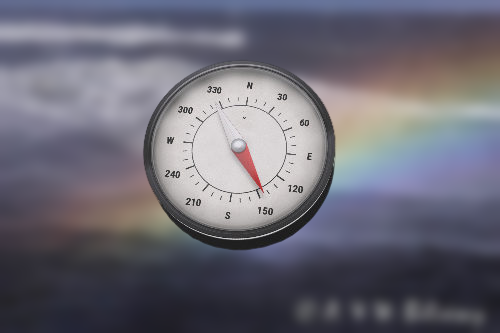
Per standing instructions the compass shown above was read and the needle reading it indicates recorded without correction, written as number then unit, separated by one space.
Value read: 145 °
